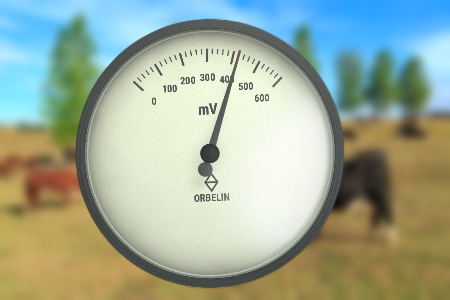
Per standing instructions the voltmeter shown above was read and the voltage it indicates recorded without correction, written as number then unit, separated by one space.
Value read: 420 mV
